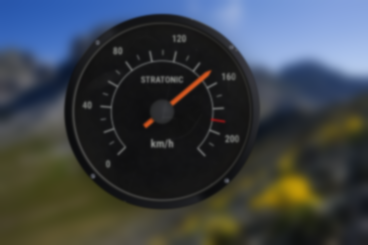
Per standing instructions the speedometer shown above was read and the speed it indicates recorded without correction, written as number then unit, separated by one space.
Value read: 150 km/h
